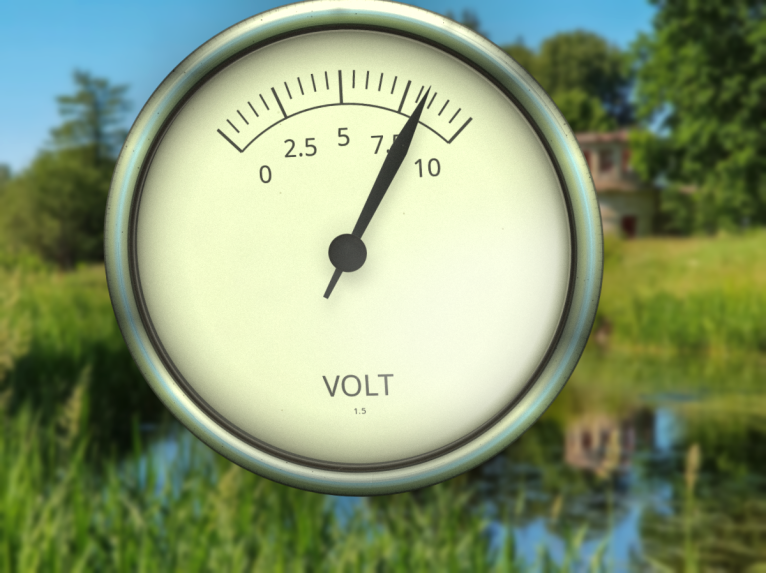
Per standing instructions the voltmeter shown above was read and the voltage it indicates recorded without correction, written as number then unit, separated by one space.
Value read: 8.25 V
